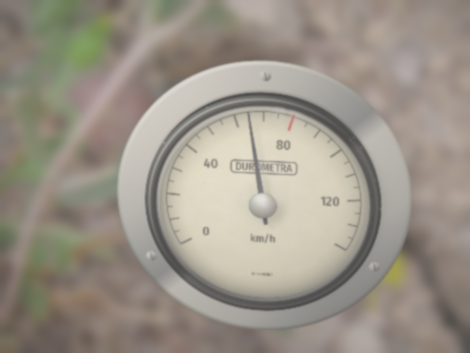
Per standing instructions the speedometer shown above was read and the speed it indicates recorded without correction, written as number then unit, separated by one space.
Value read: 65 km/h
